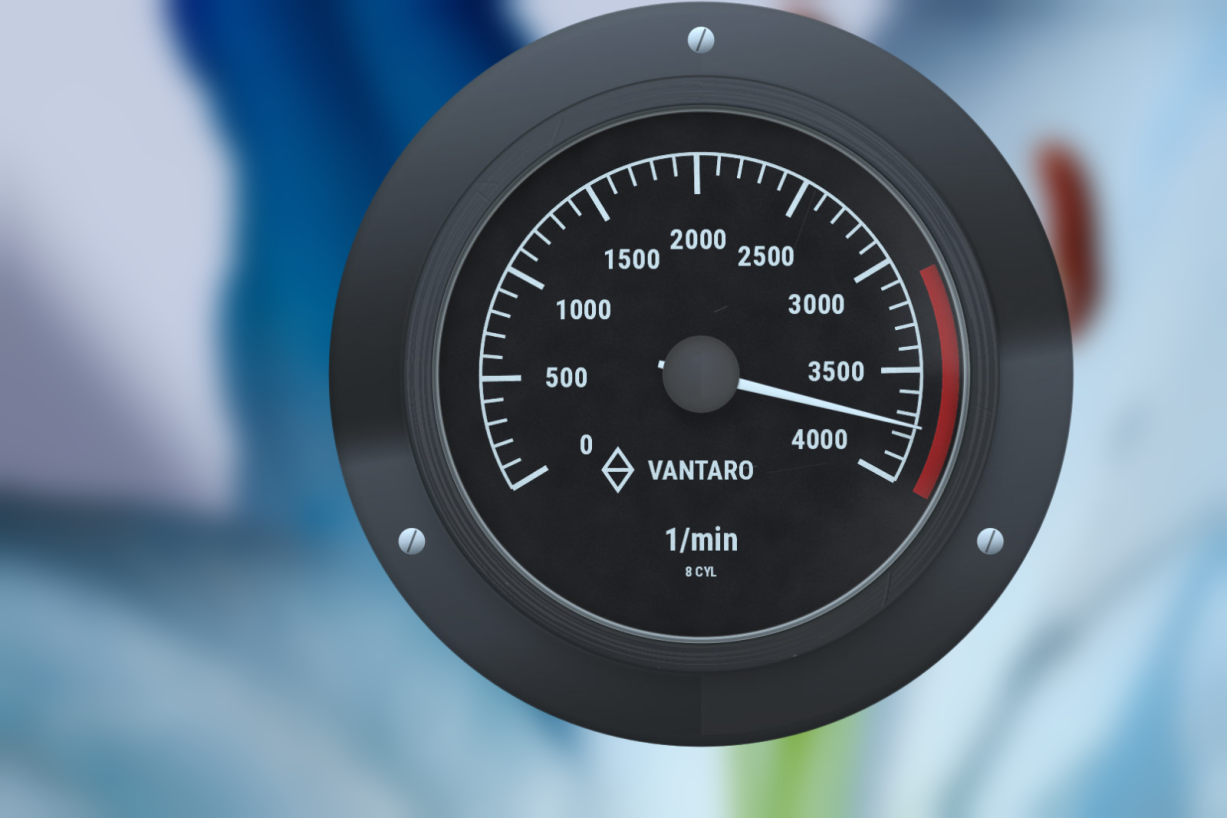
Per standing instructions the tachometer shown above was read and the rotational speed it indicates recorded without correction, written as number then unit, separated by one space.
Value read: 3750 rpm
